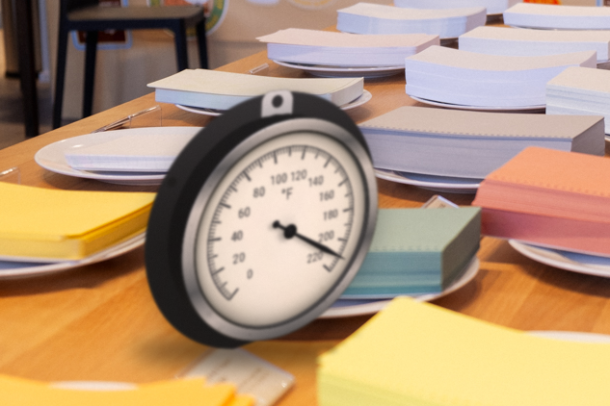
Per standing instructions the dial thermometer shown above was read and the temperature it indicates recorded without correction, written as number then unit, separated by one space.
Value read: 210 °F
